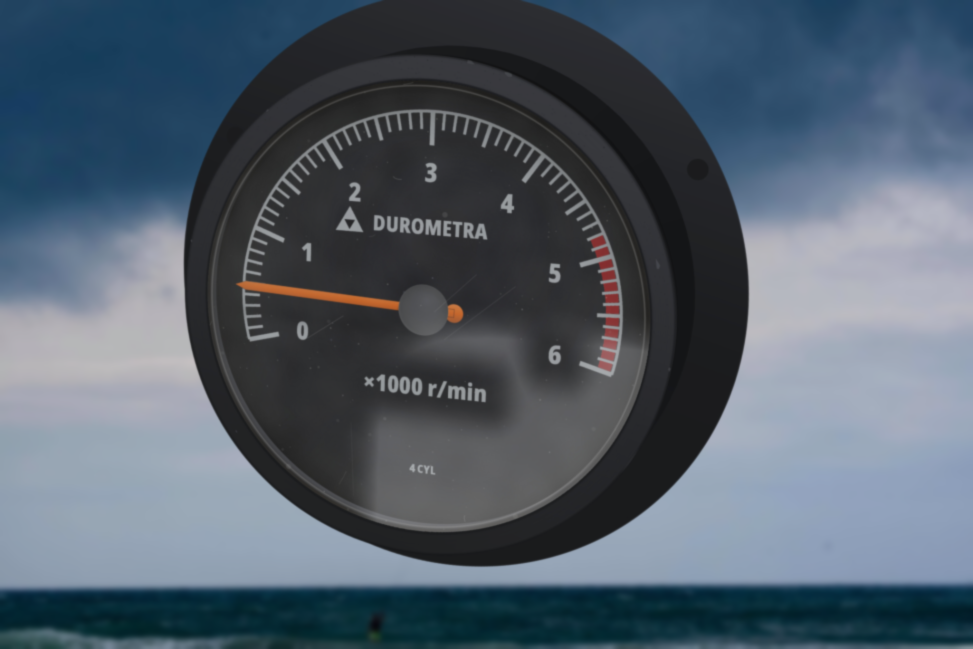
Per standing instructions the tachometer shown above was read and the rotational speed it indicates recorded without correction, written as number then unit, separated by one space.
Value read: 500 rpm
